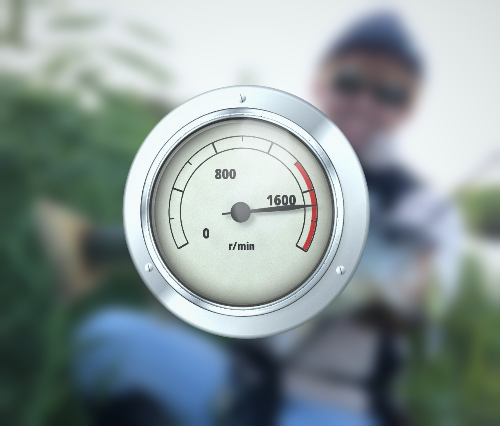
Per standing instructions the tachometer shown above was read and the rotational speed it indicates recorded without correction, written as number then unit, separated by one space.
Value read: 1700 rpm
